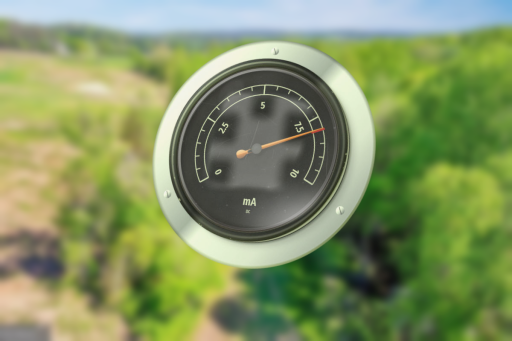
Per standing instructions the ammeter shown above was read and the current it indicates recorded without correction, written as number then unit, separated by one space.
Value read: 8 mA
